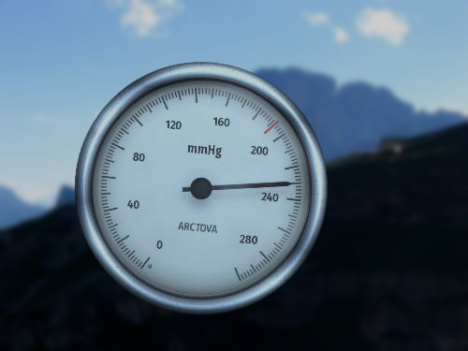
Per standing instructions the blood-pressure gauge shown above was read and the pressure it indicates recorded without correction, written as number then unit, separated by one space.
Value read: 230 mmHg
